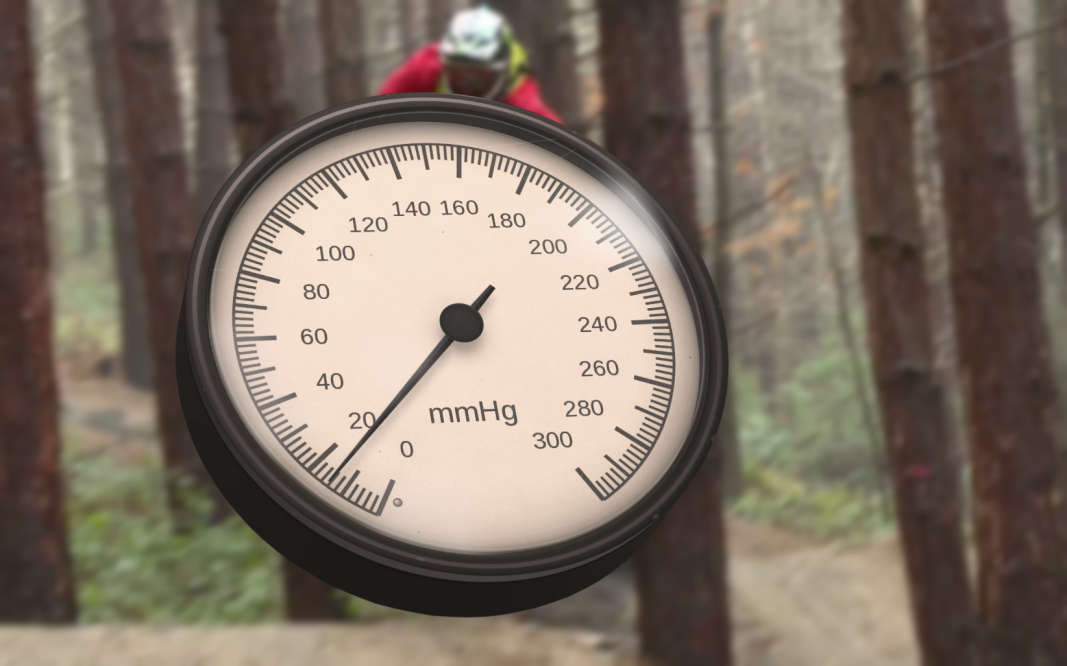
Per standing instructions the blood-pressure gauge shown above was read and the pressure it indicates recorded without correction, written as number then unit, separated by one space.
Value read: 14 mmHg
